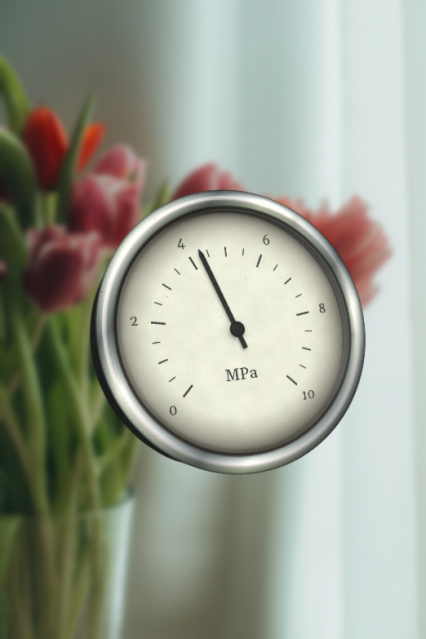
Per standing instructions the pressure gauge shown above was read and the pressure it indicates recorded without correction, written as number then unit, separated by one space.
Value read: 4.25 MPa
